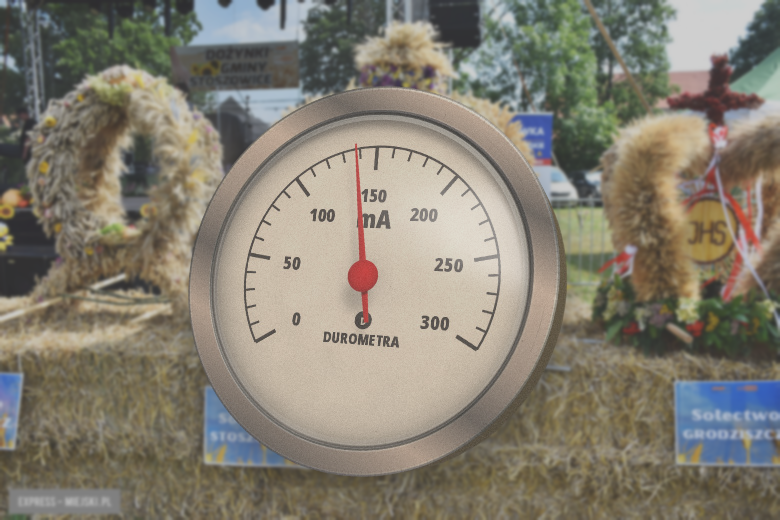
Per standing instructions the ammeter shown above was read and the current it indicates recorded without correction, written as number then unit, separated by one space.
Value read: 140 mA
